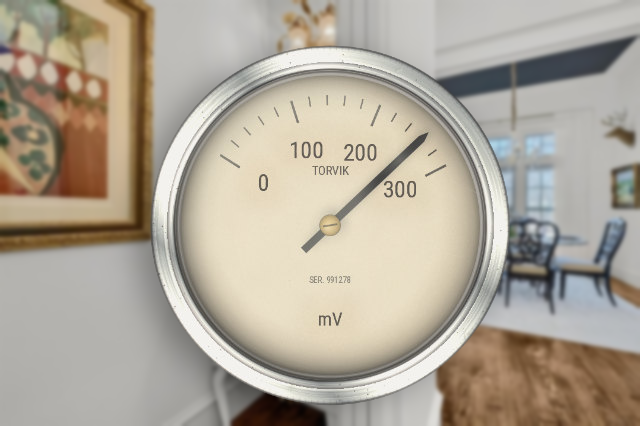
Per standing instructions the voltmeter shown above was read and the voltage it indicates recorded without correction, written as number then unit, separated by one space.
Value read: 260 mV
